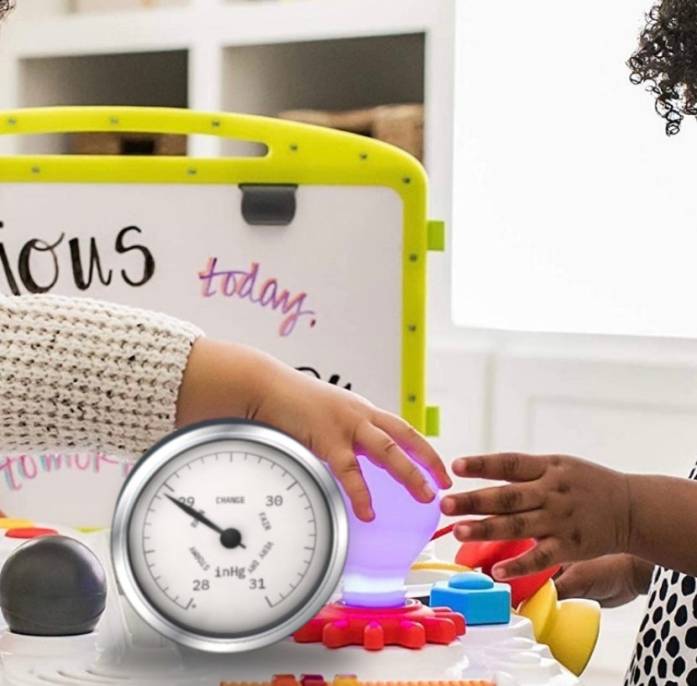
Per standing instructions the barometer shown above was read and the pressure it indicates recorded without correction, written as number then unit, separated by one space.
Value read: 28.95 inHg
